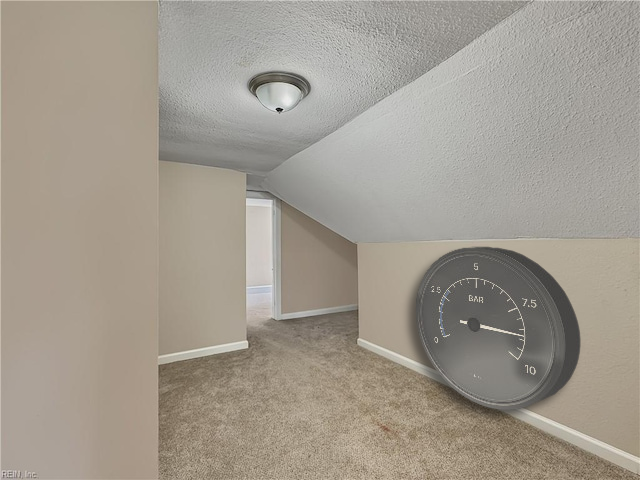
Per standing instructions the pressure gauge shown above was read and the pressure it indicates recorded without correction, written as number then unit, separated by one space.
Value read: 8.75 bar
